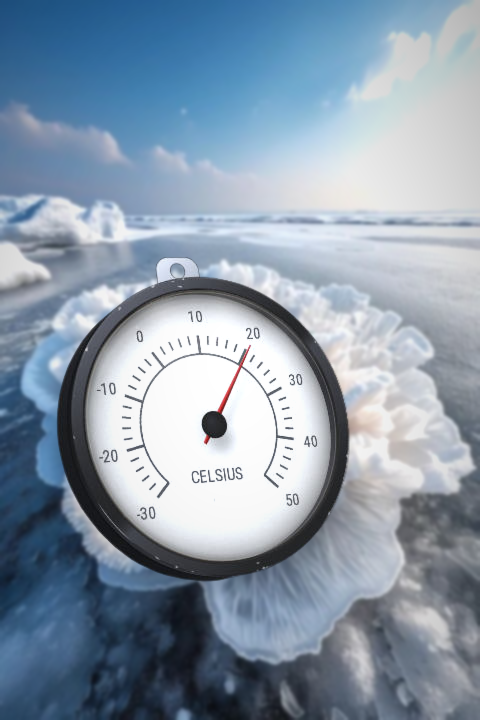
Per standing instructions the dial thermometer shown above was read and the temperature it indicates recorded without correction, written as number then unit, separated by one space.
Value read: 20 °C
